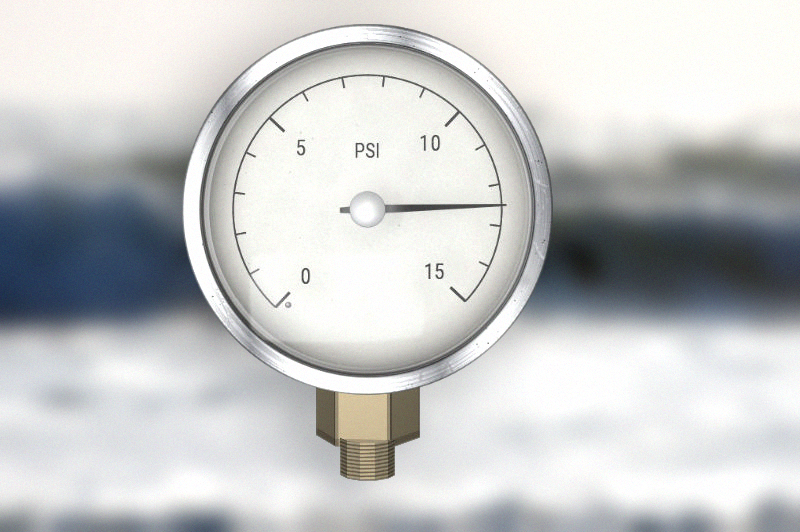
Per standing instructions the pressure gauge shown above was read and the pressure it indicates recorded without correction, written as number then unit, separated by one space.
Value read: 12.5 psi
